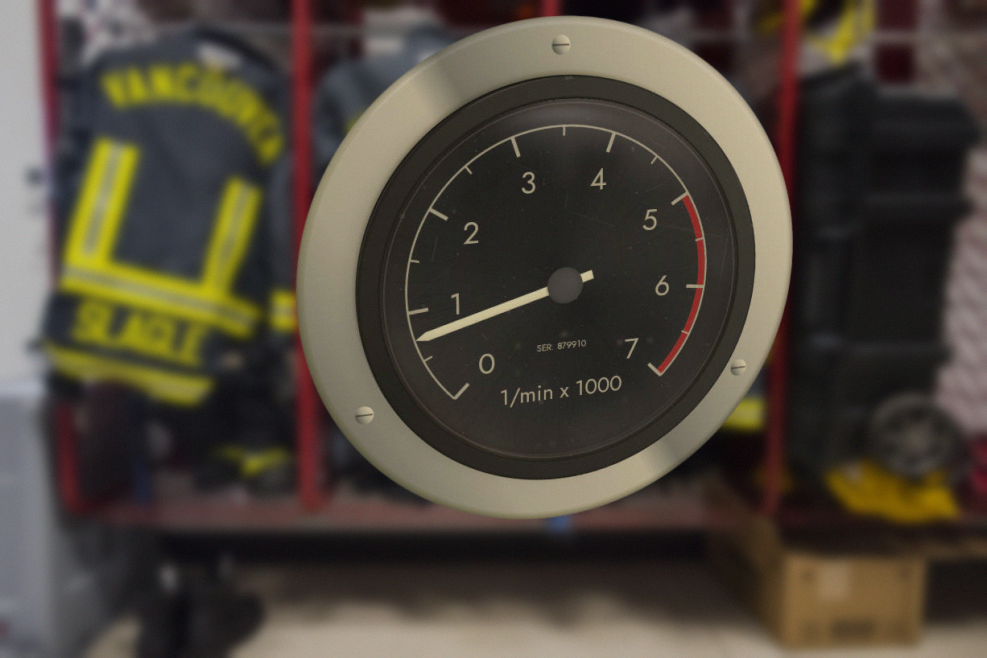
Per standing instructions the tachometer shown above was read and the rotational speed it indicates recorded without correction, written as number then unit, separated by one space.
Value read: 750 rpm
